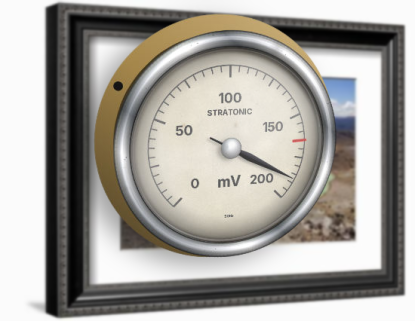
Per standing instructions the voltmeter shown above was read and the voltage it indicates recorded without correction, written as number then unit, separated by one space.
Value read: 187.5 mV
